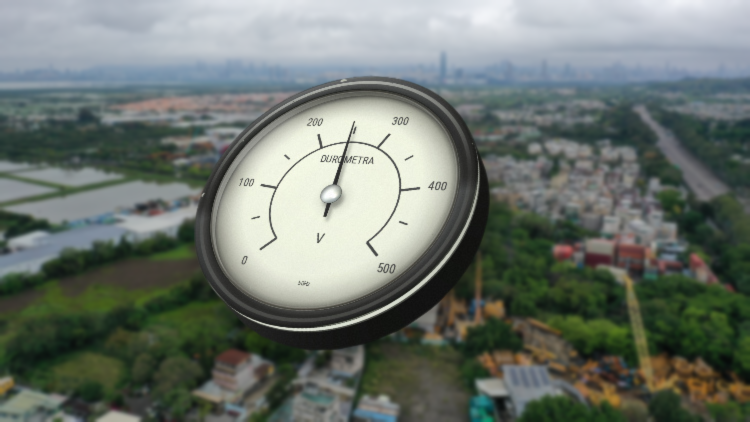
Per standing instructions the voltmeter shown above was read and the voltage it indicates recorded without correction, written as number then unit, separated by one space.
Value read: 250 V
